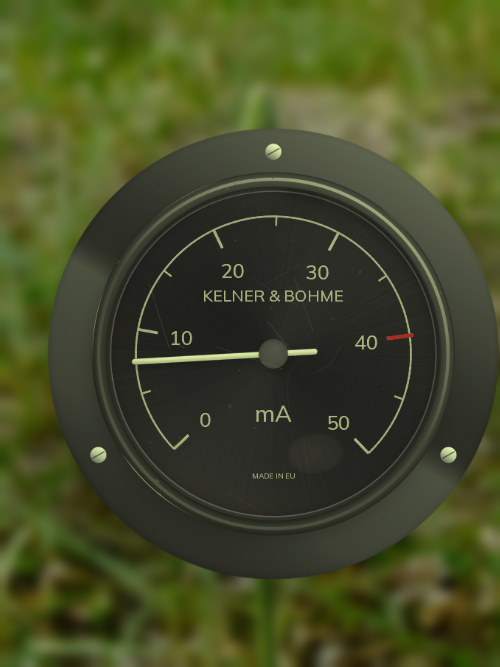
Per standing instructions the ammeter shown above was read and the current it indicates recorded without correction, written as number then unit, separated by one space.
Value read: 7.5 mA
